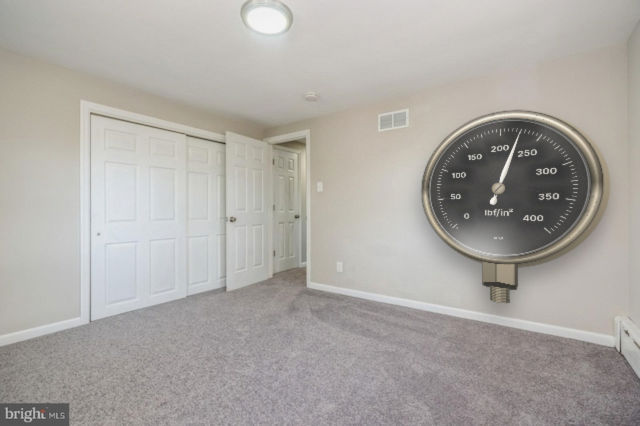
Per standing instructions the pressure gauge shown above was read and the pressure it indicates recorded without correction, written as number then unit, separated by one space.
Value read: 225 psi
